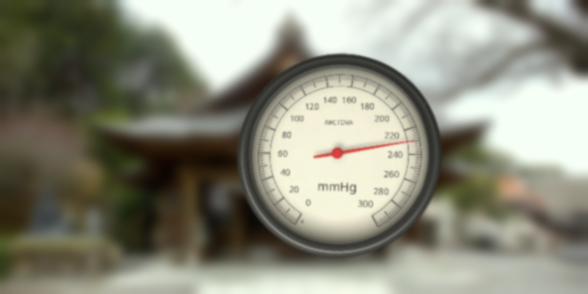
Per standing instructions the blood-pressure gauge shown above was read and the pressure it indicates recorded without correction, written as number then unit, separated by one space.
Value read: 230 mmHg
